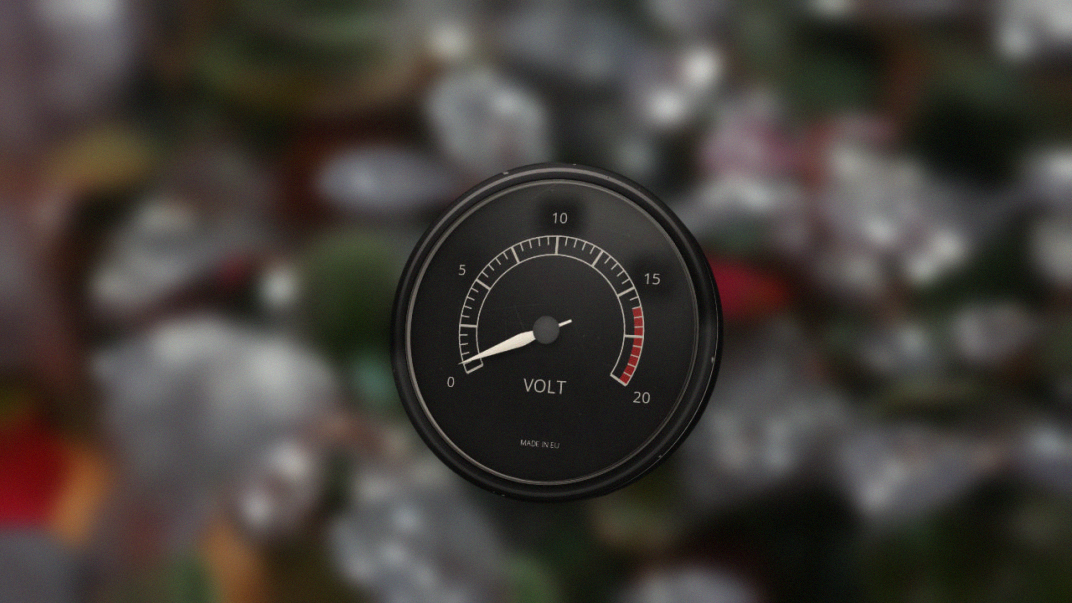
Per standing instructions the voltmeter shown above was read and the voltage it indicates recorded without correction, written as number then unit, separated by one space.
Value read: 0.5 V
